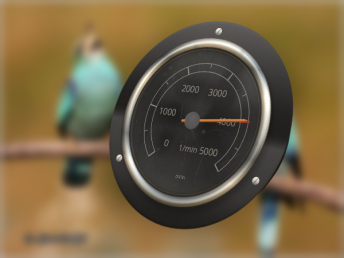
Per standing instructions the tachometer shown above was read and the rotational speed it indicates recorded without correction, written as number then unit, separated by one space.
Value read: 4000 rpm
